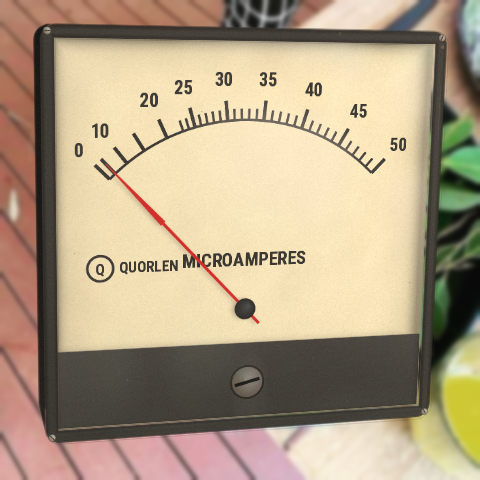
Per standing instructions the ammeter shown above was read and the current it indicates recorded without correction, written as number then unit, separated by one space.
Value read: 5 µA
